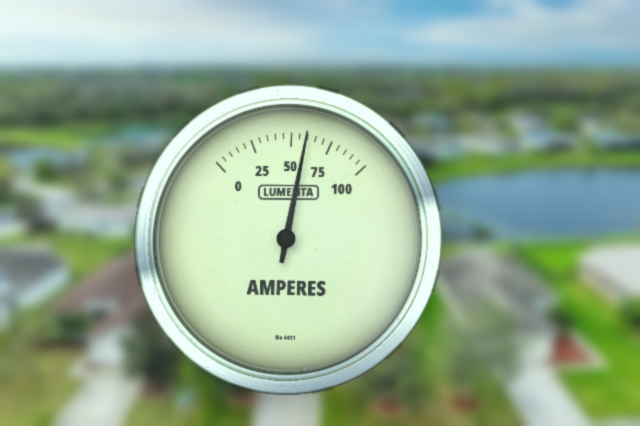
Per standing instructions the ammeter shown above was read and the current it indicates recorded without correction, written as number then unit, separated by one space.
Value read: 60 A
